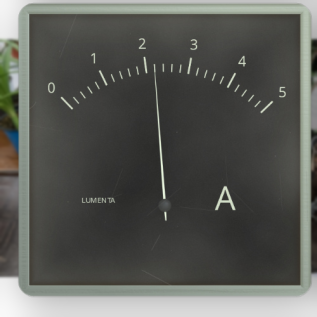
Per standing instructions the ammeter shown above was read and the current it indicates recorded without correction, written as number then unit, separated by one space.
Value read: 2.2 A
